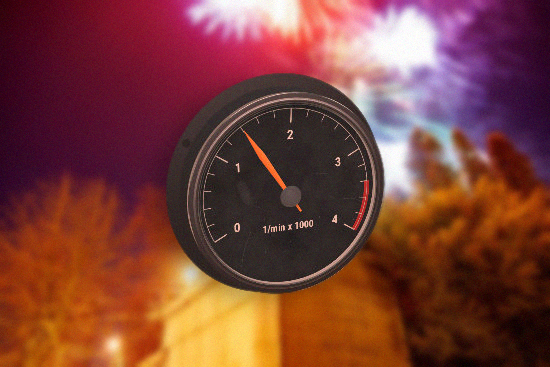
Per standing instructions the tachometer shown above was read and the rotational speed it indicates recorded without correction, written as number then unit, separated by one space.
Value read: 1400 rpm
